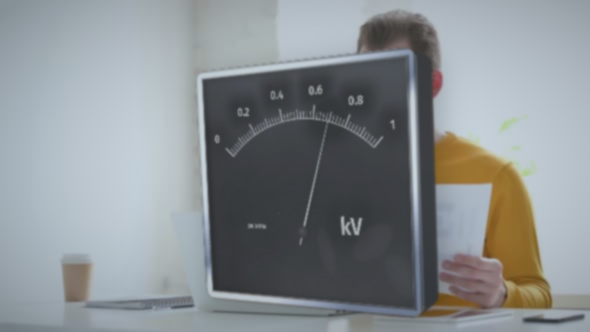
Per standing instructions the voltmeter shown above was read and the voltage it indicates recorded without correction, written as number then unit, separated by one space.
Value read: 0.7 kV
